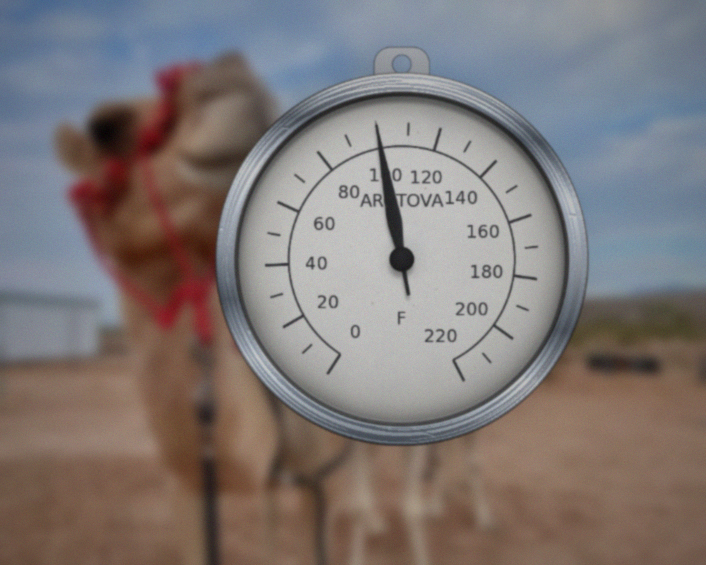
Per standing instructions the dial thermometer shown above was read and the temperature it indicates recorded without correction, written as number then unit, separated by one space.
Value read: 100 °F
